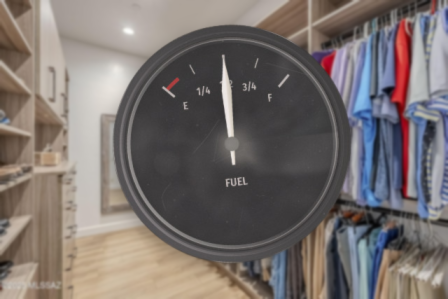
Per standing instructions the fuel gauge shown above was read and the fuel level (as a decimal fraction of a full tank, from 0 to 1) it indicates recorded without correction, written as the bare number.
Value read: 0.5
